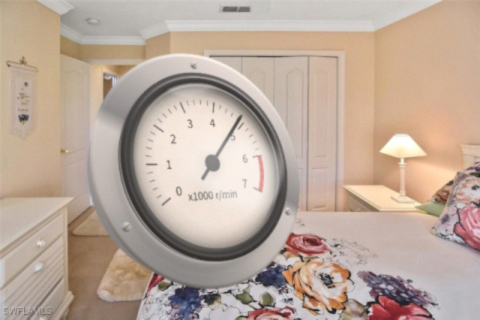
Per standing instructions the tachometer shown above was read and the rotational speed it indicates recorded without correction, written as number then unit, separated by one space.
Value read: 4800 rpm
